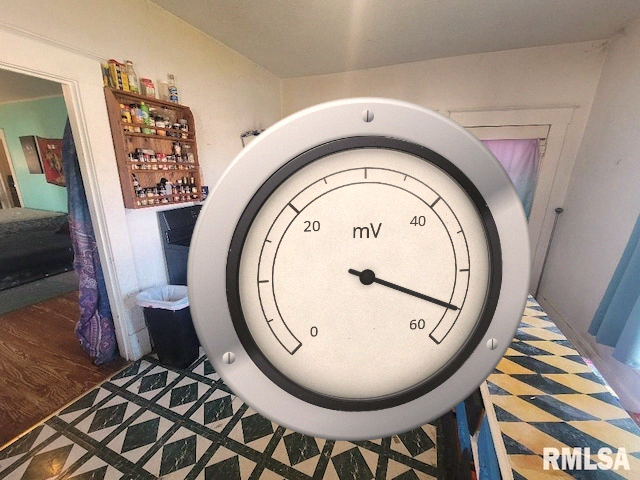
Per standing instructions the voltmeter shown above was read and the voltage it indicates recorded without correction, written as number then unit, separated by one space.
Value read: 55 mV
